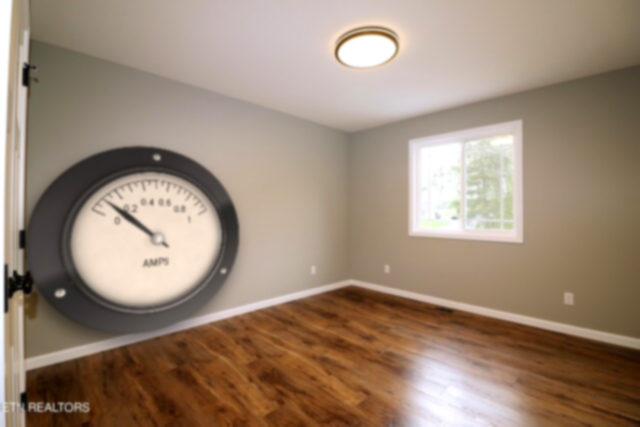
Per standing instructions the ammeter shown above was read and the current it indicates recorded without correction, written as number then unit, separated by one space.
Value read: 0.1 A
